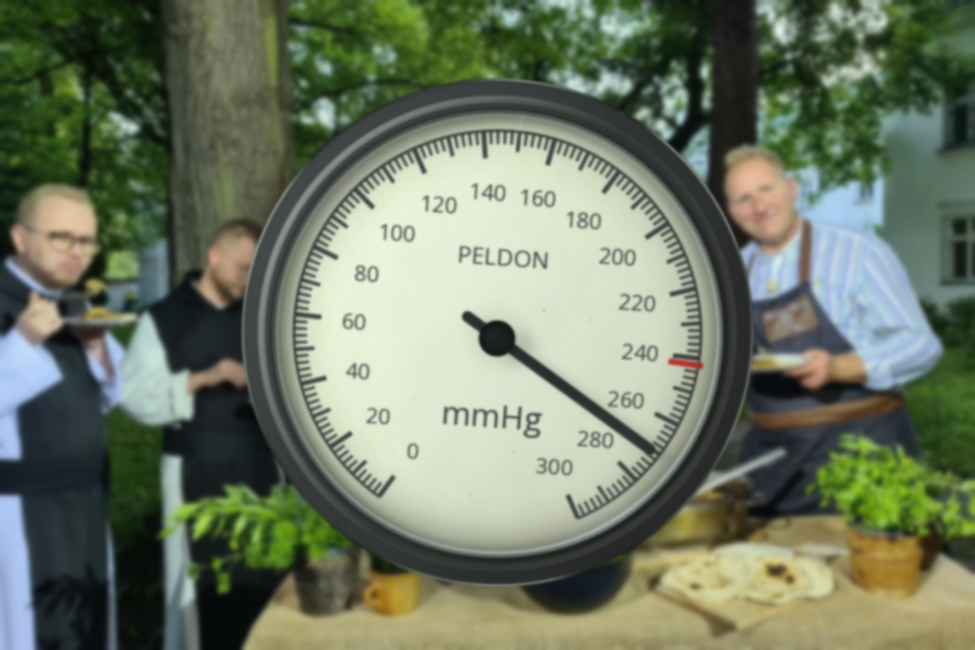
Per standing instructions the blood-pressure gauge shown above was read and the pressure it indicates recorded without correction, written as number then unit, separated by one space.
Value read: 270 mmHg
